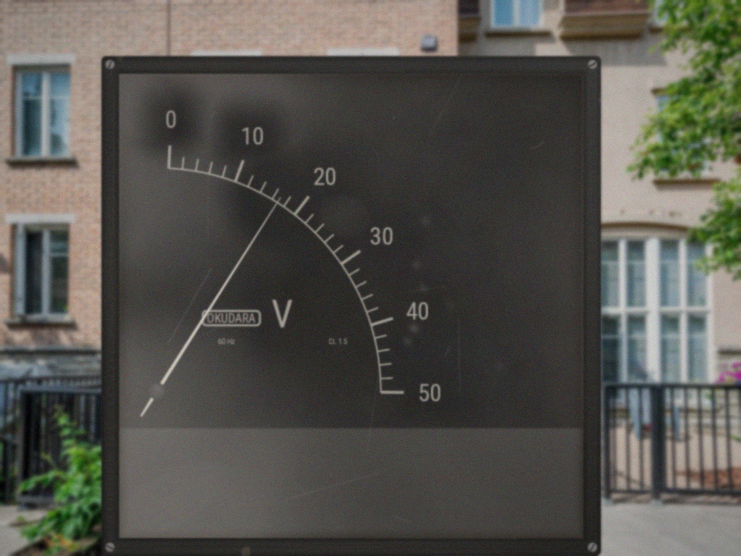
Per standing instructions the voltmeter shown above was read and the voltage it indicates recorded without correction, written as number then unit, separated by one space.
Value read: 17 V
